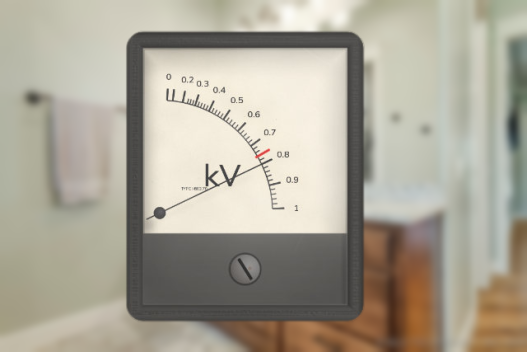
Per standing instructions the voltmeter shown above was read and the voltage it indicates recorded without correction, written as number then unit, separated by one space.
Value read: 0.8 kV
